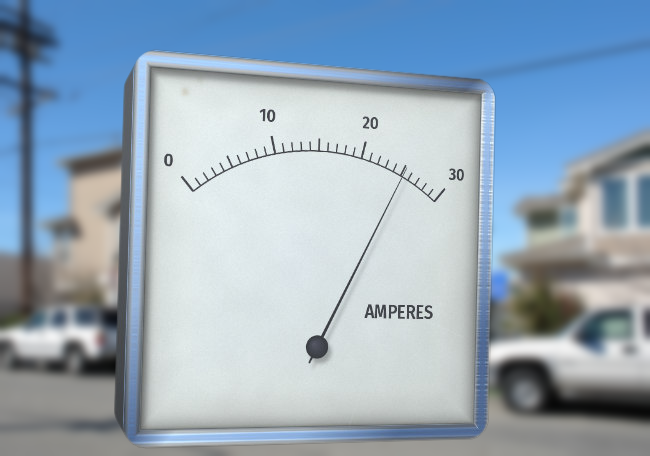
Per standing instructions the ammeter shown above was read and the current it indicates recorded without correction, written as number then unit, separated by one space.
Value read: 25 A
